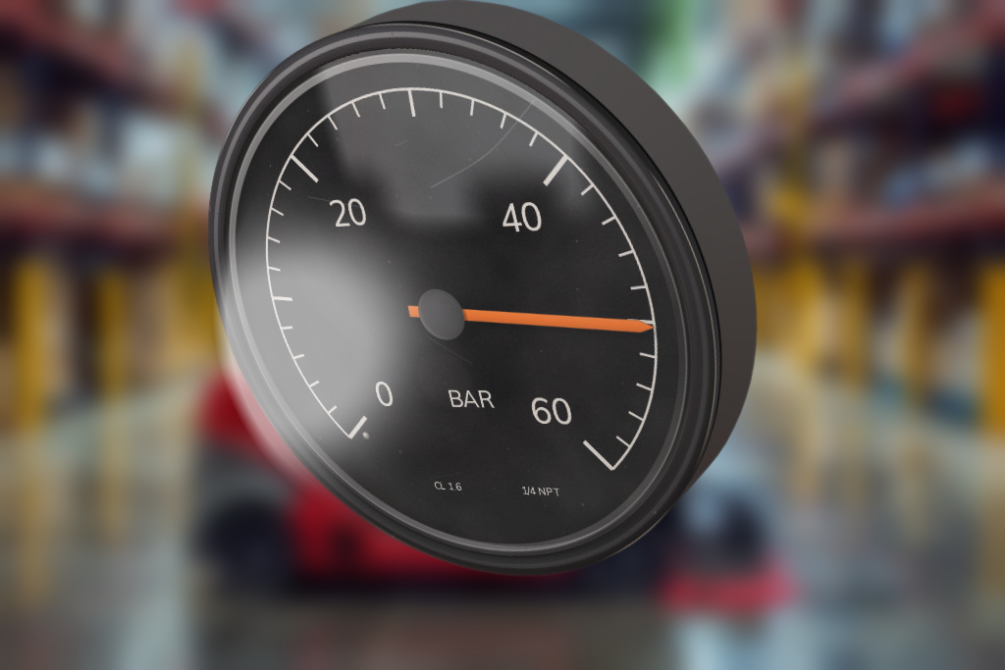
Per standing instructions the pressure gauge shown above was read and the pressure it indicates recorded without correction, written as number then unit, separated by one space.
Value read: 50 bar
